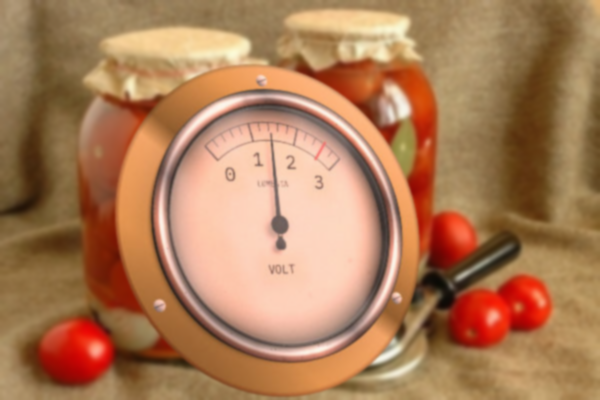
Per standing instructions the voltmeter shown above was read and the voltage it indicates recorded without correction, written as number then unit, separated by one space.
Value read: 1.4 V
